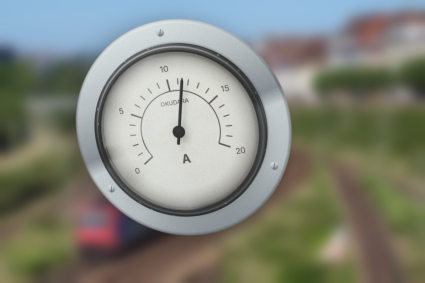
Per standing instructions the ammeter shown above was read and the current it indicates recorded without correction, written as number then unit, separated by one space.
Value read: 11.5 A
